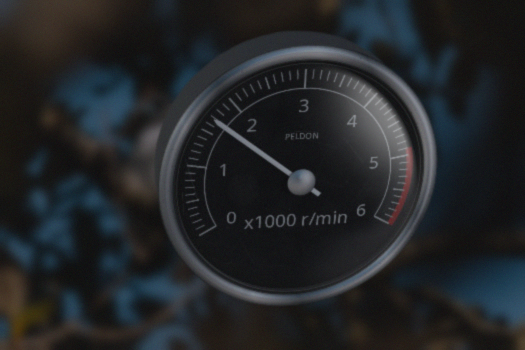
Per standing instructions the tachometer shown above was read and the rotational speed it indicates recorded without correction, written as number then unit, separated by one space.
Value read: 1700 rpm
